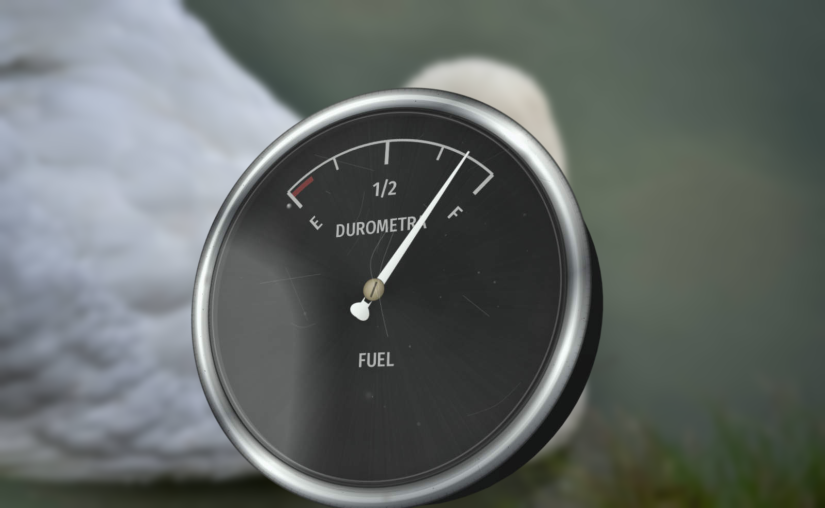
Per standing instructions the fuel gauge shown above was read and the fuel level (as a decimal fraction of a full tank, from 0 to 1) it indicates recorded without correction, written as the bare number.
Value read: 0.875
